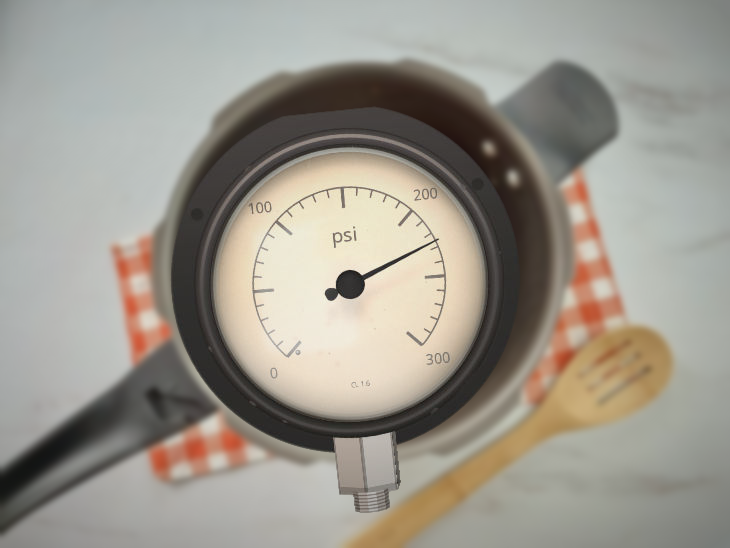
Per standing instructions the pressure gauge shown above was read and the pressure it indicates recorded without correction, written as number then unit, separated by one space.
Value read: 225 psi
